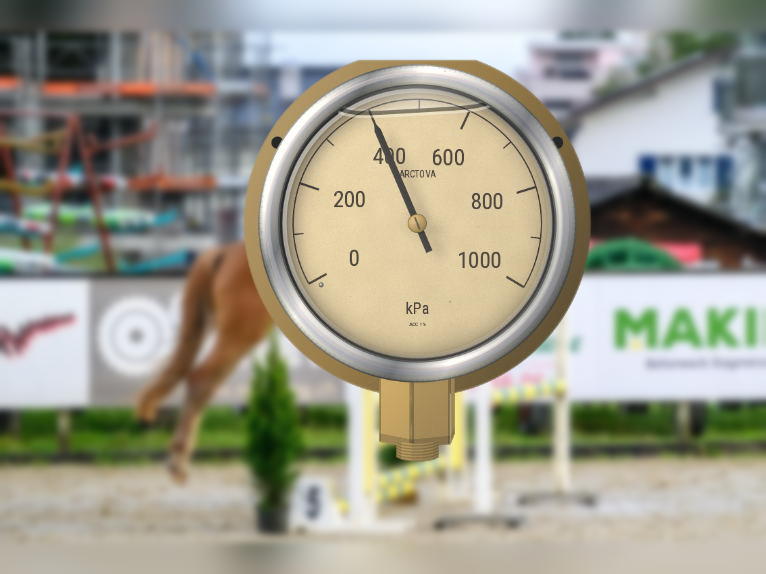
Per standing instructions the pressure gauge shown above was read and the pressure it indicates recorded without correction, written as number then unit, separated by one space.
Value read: 400 kPa
